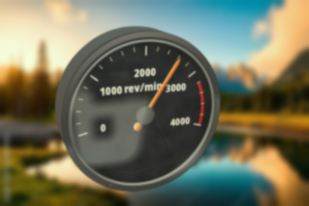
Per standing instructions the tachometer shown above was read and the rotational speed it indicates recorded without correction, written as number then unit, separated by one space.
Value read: 2600 rpm
